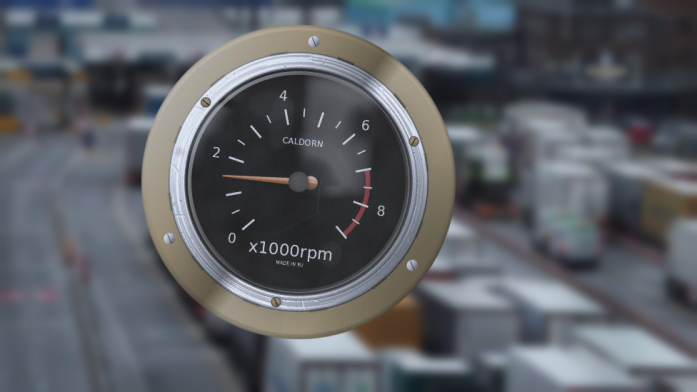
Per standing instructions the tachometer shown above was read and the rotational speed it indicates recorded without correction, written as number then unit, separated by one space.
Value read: 1500 rpm
